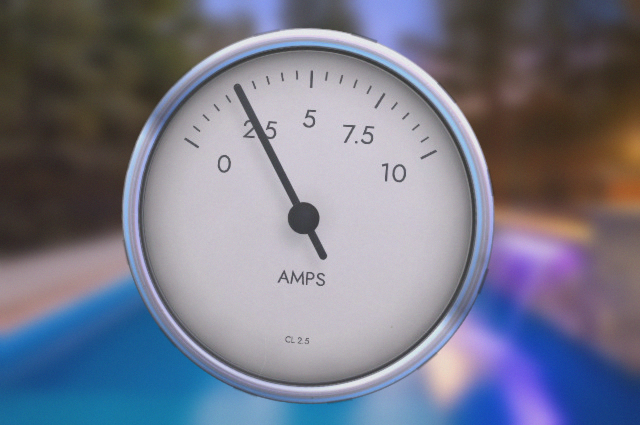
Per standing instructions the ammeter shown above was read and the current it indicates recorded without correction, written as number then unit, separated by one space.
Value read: 2.5 A
